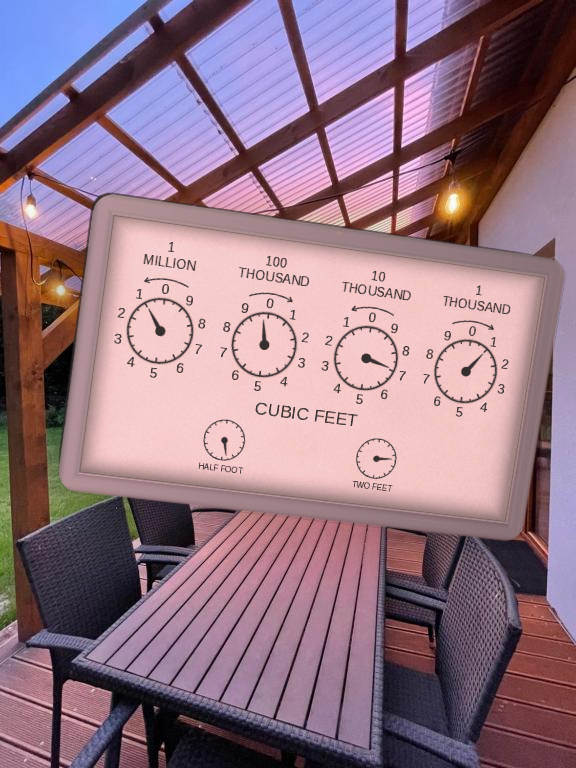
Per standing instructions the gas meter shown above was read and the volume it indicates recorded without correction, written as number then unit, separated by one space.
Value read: 97100 ft³
